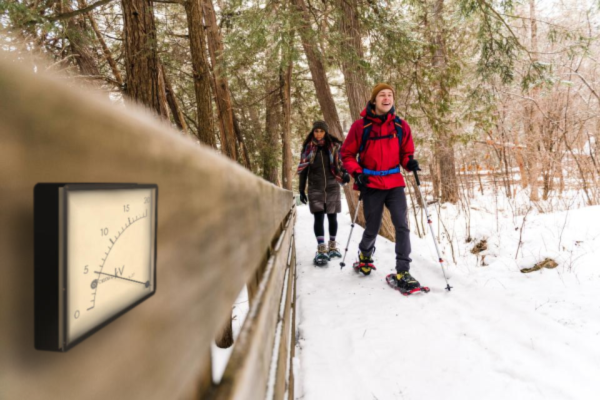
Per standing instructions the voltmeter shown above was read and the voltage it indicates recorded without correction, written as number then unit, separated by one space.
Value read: 5 kV
